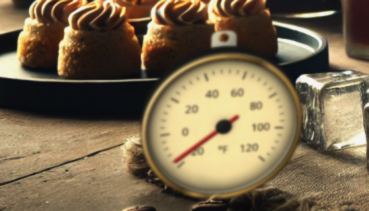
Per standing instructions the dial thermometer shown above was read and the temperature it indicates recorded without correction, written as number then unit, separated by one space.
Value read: -16 °F
